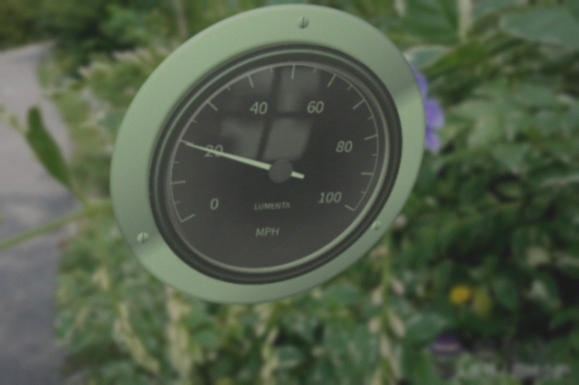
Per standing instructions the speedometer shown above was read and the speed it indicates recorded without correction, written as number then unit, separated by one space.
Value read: 20 mph
